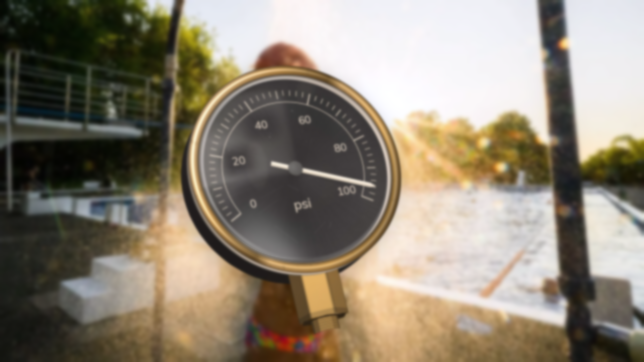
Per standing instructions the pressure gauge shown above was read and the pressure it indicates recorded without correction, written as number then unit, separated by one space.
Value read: 96 psi
